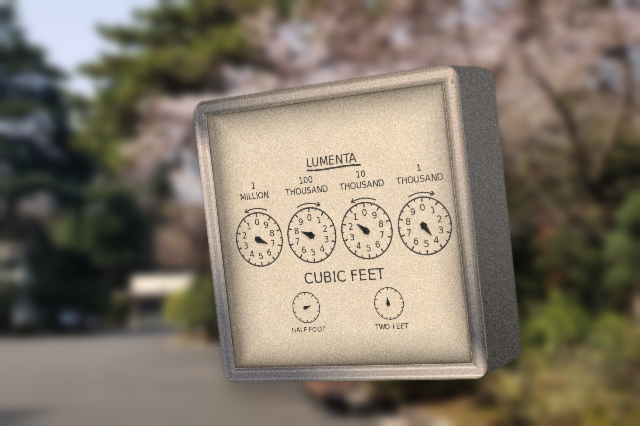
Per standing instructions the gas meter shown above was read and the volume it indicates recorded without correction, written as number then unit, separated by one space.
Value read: 681400 ft³
